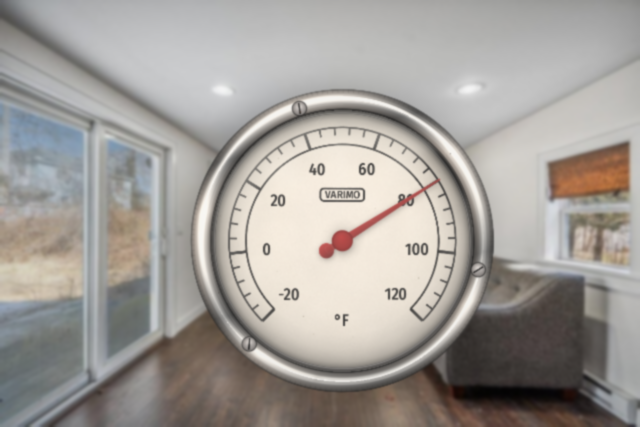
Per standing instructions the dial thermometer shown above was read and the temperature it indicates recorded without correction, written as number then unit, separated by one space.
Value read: 80 °F
